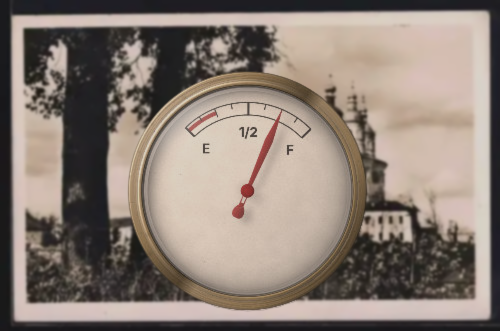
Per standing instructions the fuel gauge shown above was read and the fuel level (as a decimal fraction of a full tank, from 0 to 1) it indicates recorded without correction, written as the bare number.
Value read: 0.75
